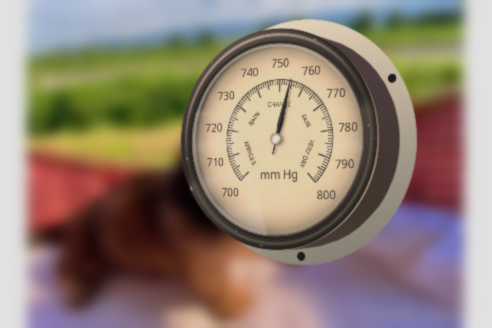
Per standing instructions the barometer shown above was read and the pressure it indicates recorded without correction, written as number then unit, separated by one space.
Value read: 755 mmHg
